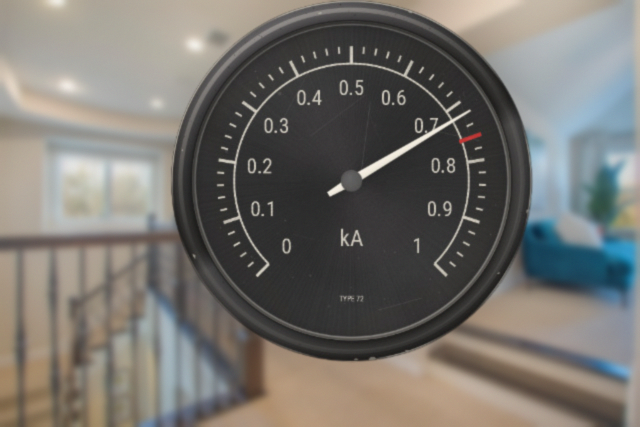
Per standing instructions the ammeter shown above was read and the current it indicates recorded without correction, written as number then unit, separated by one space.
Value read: 0.72 kA
